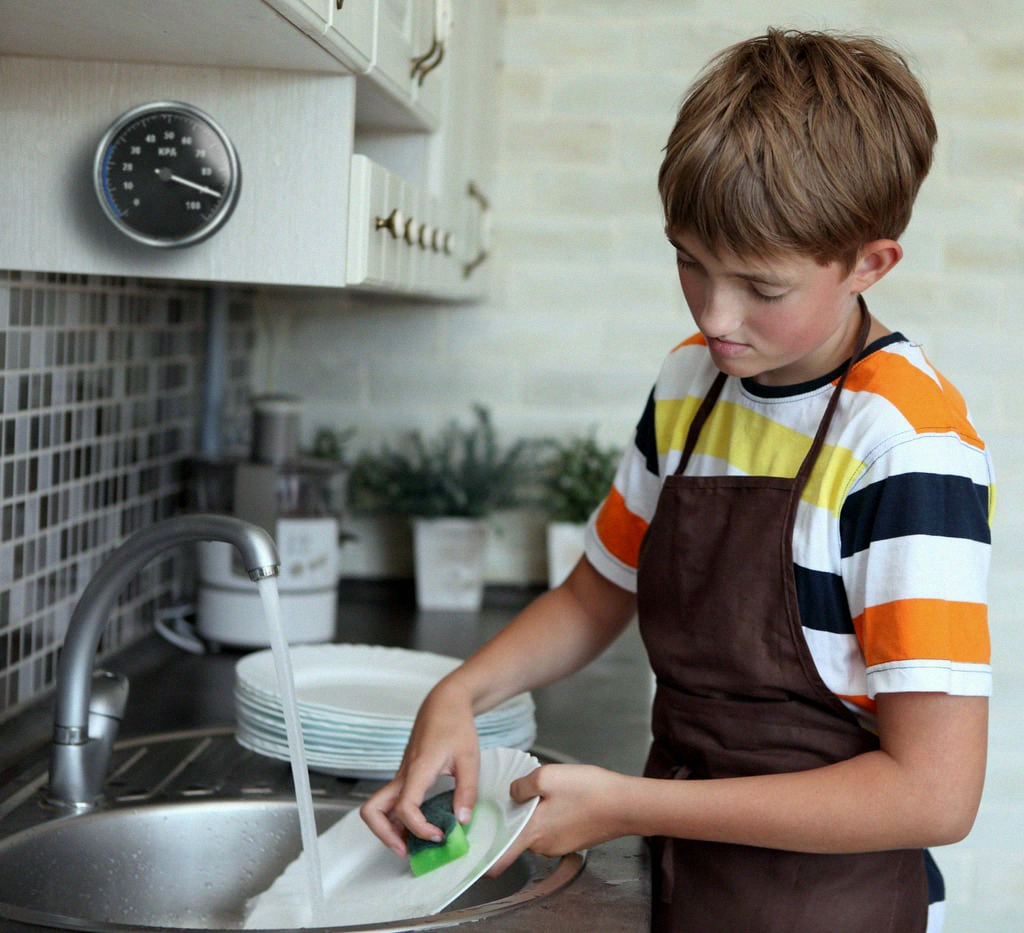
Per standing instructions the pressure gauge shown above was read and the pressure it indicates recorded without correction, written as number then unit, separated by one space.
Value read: 90 kPa
